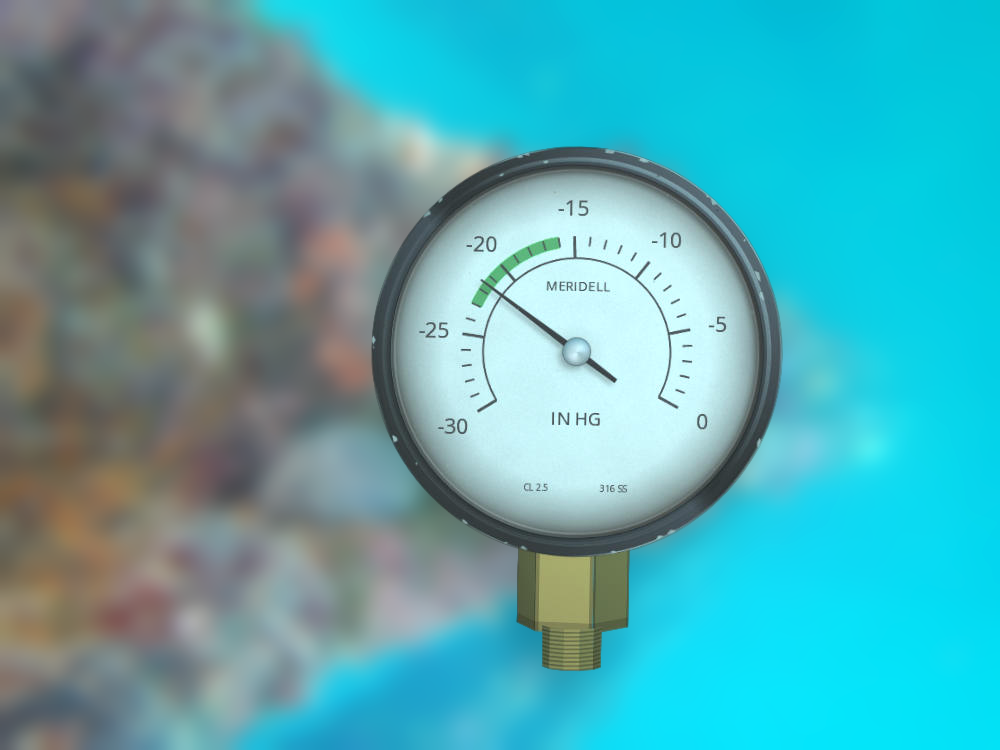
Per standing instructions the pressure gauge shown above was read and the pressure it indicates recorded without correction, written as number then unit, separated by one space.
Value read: -21.5 inHg
